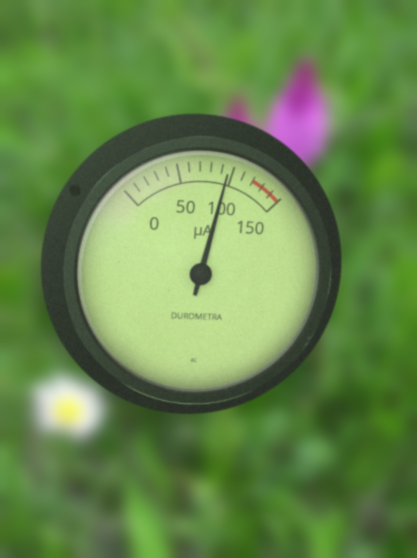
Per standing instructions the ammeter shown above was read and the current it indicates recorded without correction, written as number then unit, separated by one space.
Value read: 95 µA
